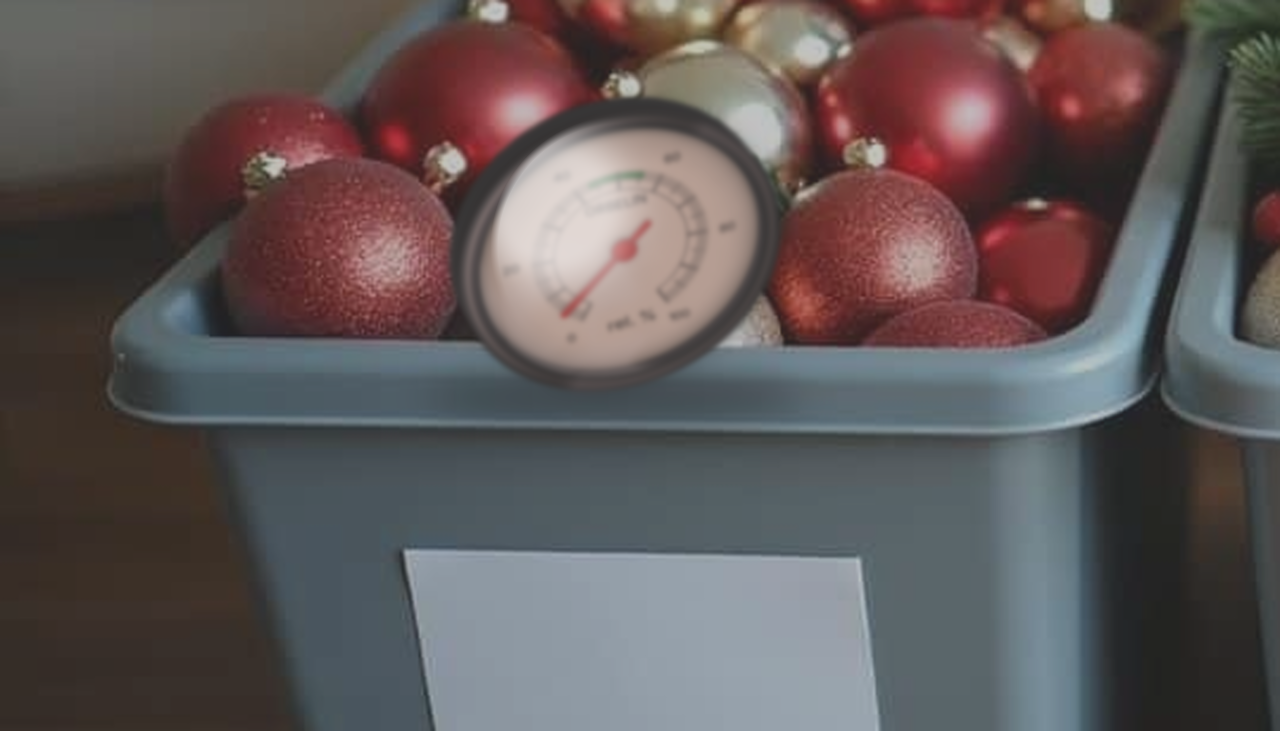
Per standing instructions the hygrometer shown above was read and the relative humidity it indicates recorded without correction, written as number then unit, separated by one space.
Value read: 5 %
